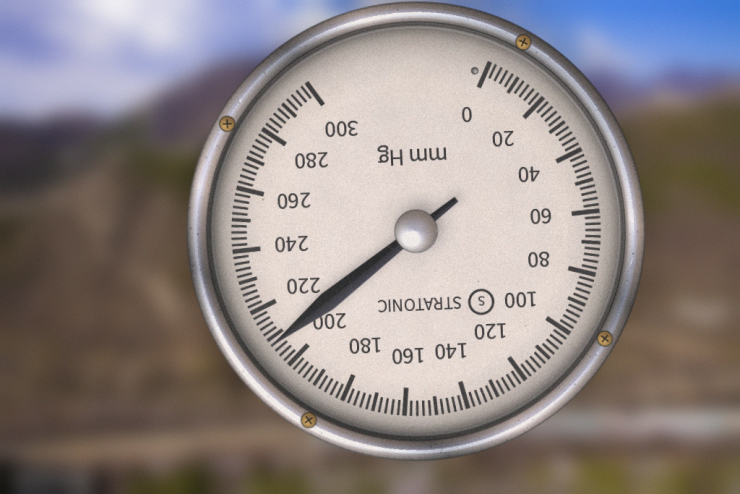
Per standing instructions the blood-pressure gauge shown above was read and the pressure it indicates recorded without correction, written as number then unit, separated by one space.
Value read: 208 mmHg
